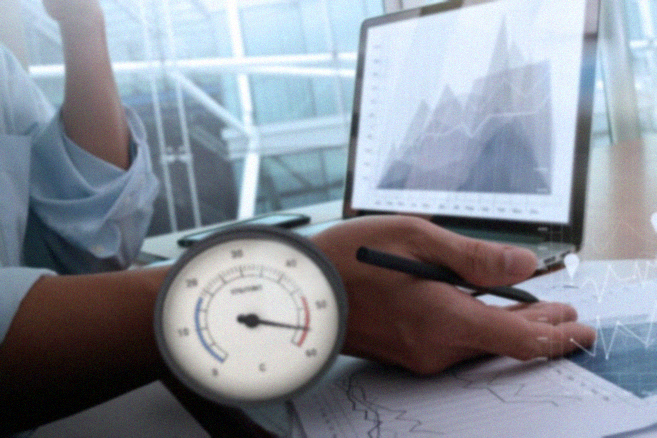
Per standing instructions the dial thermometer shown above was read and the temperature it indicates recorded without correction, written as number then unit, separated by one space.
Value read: 55 °C
